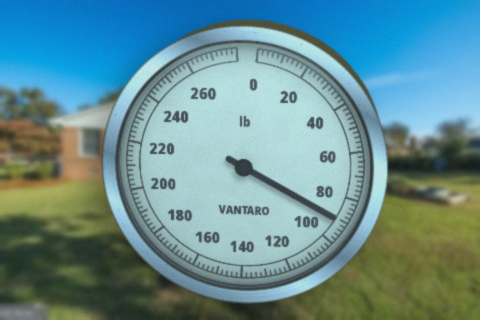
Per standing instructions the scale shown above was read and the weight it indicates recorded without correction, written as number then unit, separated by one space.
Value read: 90 lb
